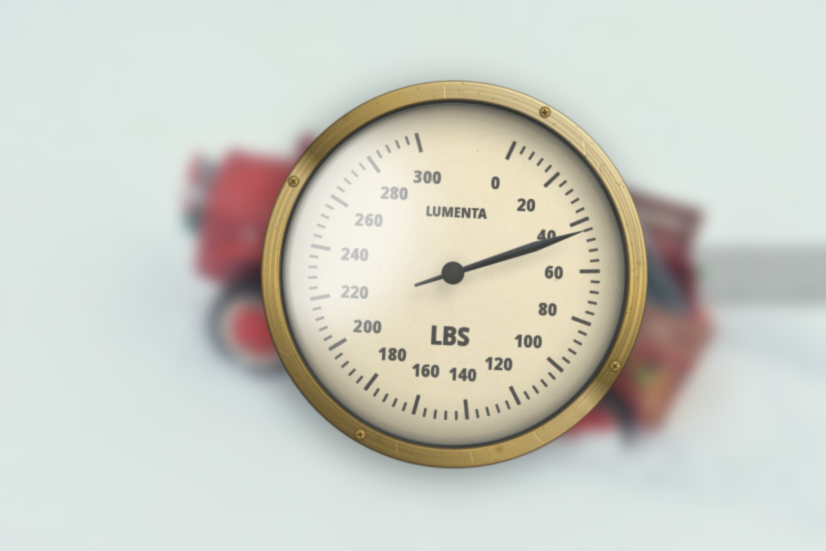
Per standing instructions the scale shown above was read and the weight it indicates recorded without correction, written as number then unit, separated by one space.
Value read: 44 lb
